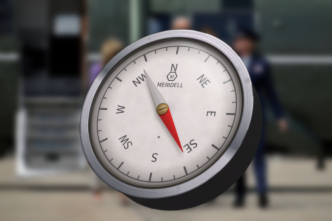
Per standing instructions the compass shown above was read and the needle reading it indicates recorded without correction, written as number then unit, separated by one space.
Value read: 145 °
